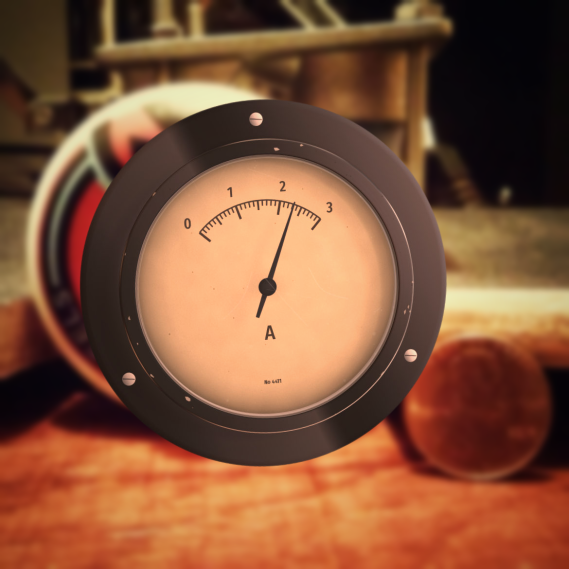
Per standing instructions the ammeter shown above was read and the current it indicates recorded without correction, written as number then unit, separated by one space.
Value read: 2.3 A
